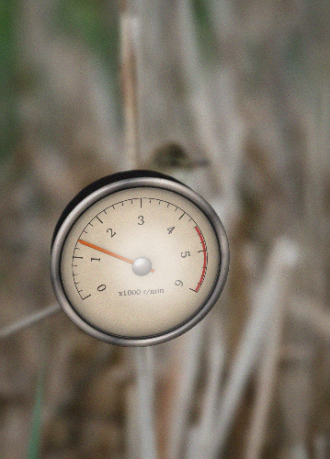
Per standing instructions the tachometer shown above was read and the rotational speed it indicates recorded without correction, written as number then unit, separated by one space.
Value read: 1400 rpm
